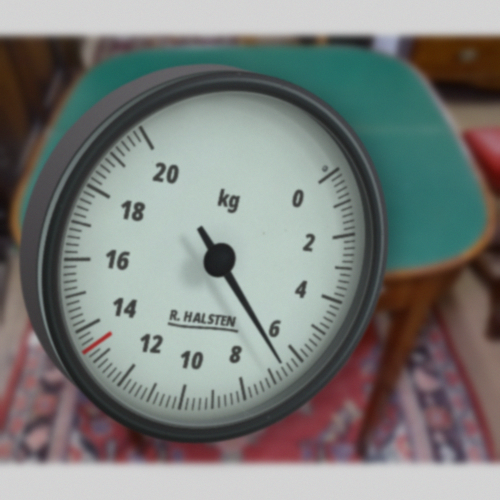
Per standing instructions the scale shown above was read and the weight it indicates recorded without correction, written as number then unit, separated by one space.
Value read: 6.6 kg
